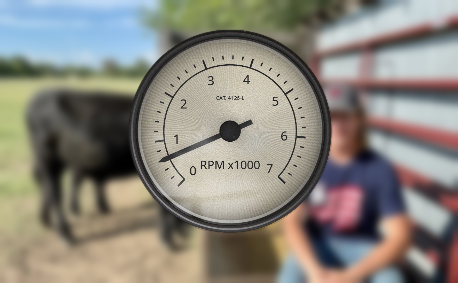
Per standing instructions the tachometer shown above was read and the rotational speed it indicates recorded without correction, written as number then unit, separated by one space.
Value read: 600 rpm
